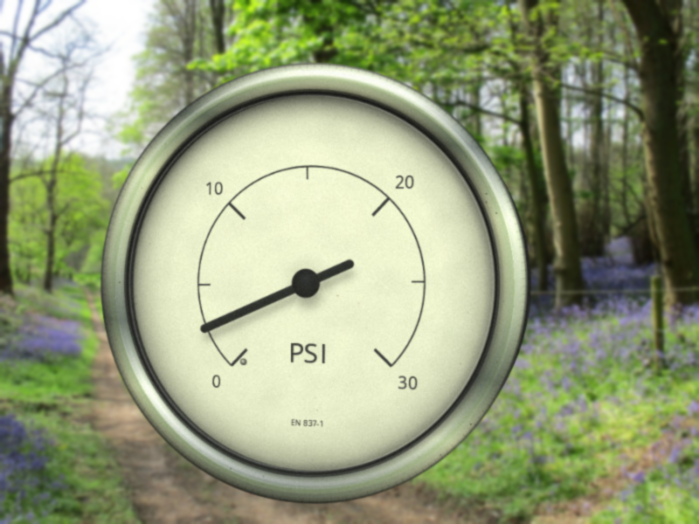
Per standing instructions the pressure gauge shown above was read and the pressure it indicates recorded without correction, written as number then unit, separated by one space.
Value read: 2.5 psi
